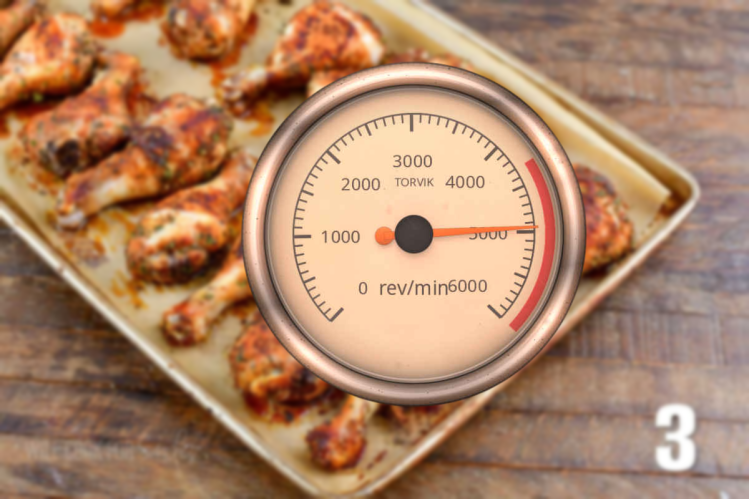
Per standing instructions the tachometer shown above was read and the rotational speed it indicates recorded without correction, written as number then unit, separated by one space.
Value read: 4950 rpm
